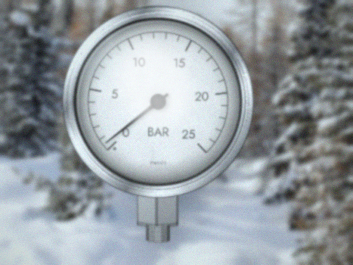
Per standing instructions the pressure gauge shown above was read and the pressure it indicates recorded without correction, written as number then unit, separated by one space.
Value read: 0.5 bar
